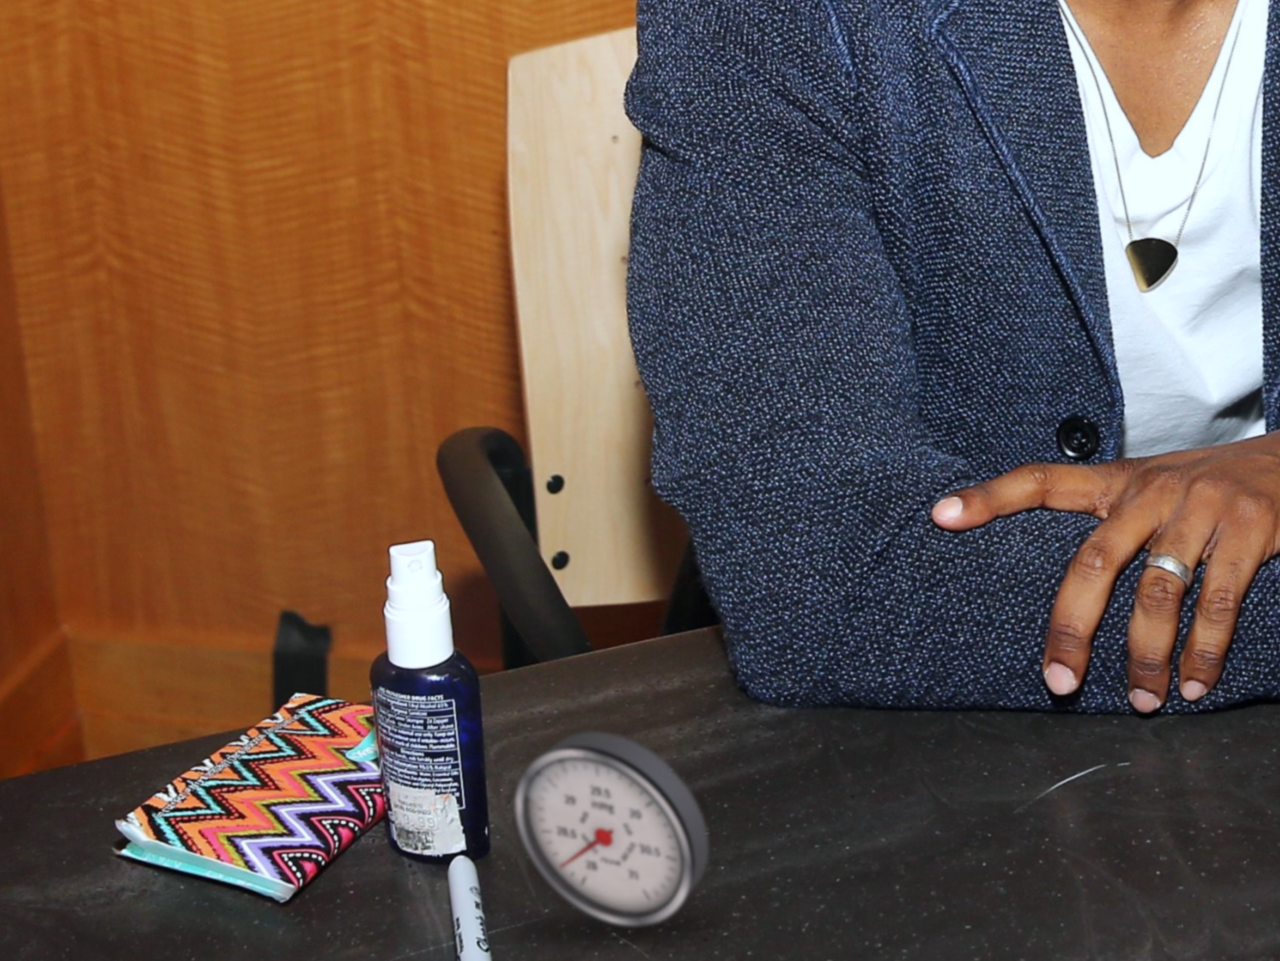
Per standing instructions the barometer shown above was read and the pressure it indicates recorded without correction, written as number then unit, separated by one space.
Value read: 28.2 inHg
